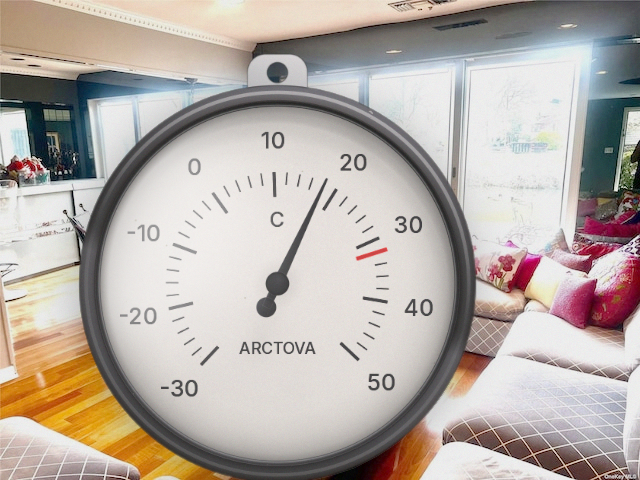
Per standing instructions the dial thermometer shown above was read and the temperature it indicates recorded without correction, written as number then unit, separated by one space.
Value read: 18 °C
